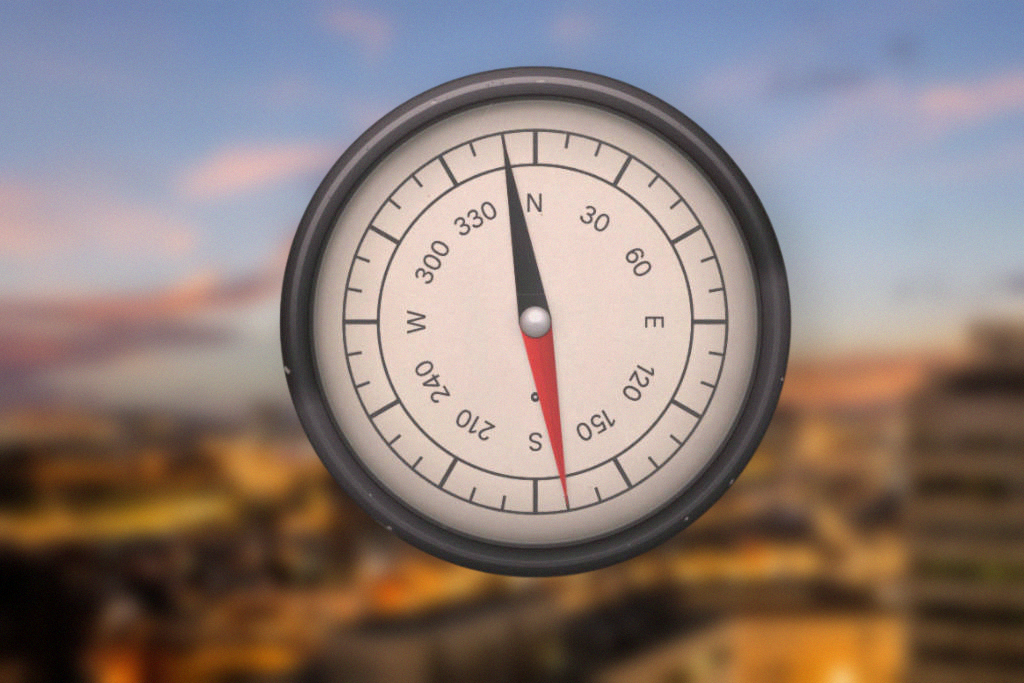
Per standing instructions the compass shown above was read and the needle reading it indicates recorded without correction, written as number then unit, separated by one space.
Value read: 170 °
